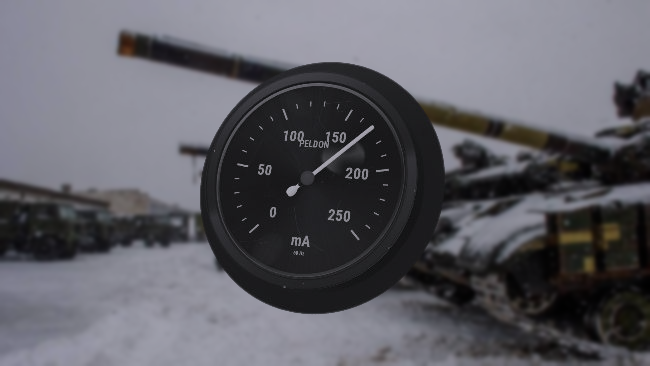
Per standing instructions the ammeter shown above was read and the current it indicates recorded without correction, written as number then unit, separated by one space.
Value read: 170 mA
